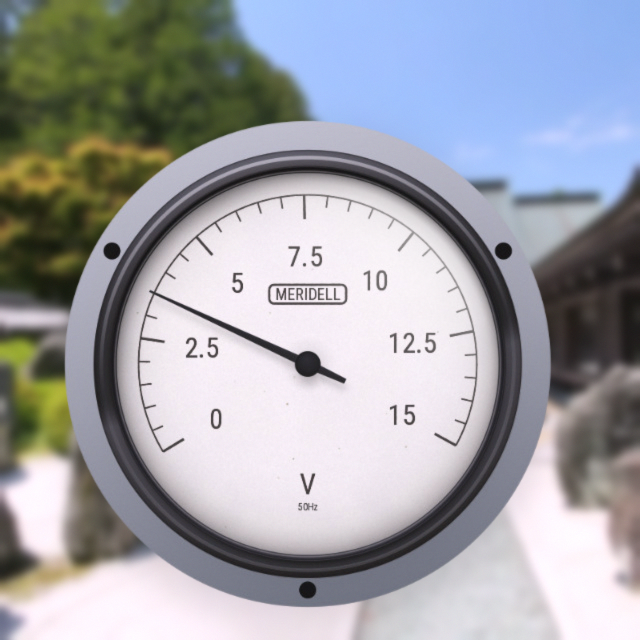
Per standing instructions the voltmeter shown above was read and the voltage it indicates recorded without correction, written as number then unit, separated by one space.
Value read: 3.5 V
